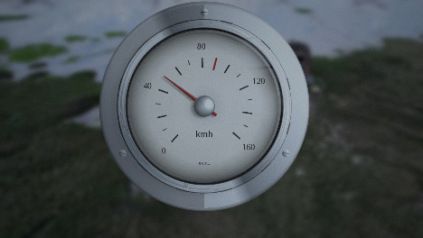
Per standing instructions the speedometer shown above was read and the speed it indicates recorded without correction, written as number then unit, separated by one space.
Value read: 50 km/h
